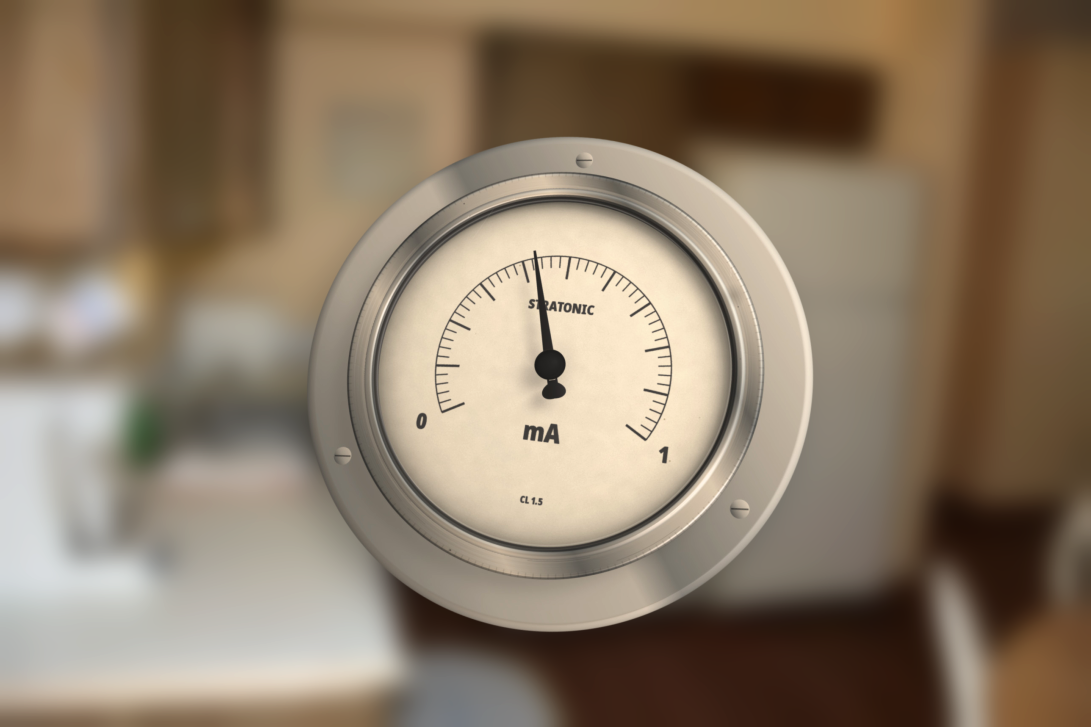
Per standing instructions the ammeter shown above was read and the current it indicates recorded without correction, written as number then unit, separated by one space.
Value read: 0.43 mA
